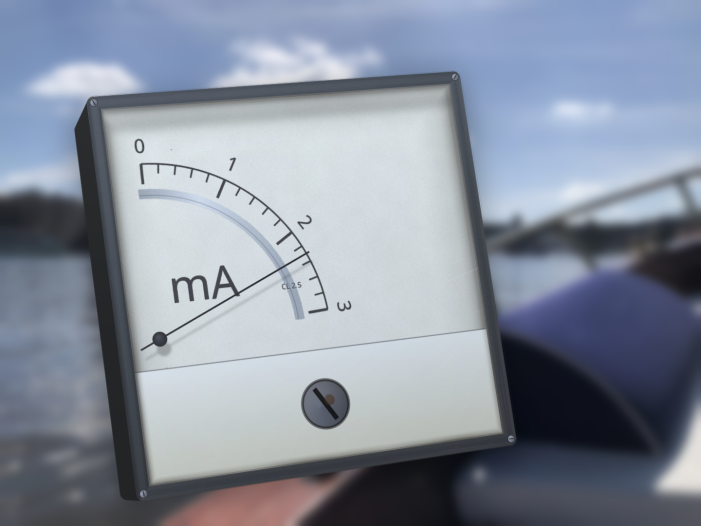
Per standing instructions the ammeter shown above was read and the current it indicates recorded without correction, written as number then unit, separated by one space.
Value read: 2.3 mA
